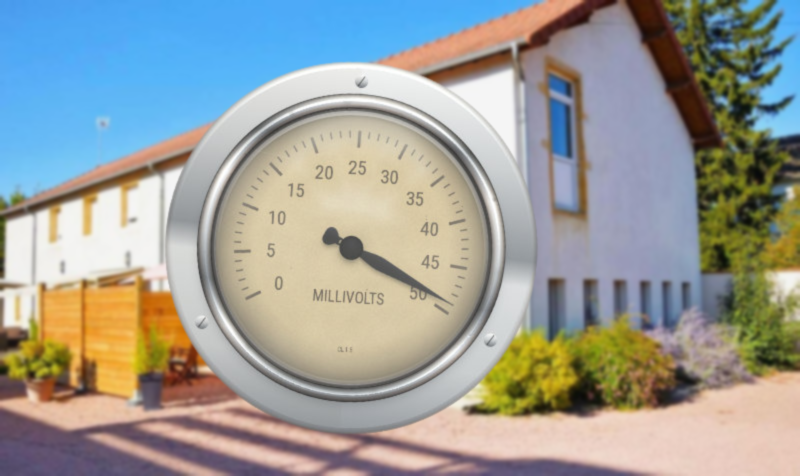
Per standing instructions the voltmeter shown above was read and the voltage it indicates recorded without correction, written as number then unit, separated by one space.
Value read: 49 mV
